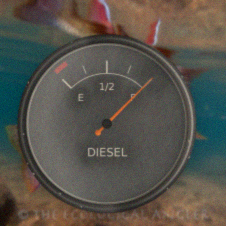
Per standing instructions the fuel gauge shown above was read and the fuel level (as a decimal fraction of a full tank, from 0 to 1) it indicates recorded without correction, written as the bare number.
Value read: 1
